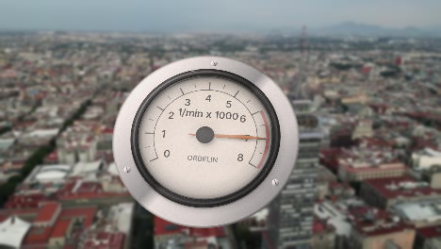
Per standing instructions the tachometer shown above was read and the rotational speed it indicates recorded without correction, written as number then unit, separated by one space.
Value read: 7000 rpm
